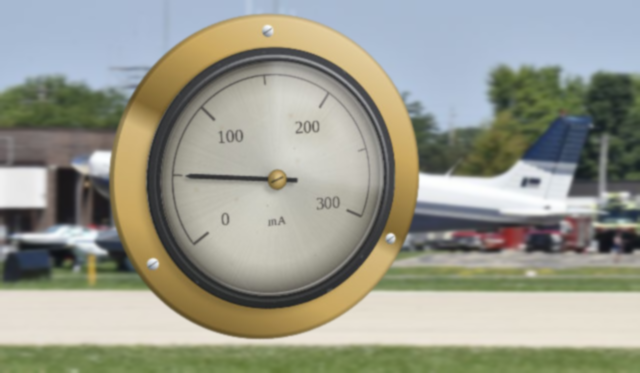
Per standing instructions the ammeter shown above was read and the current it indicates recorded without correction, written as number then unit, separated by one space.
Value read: 50 mA
